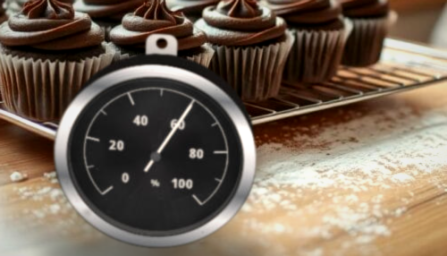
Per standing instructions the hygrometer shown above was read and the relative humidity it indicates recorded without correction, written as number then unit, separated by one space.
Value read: 60 %
